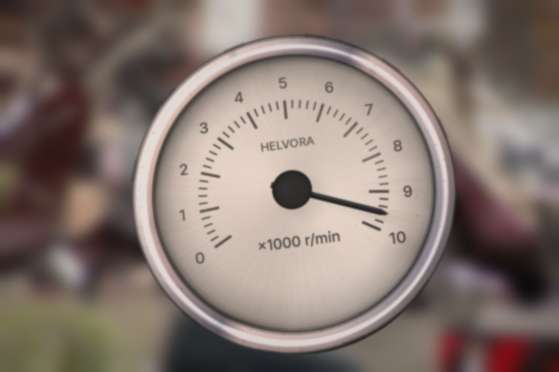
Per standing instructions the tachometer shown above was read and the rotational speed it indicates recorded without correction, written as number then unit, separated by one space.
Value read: 9600 rpm
